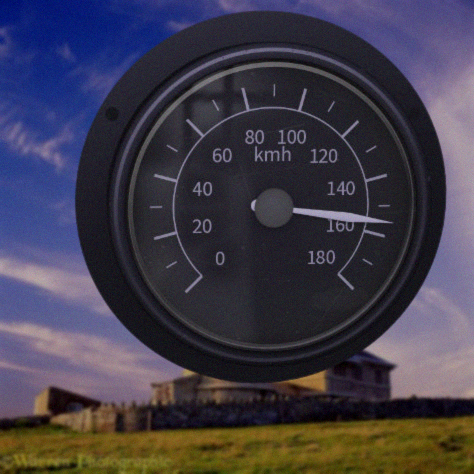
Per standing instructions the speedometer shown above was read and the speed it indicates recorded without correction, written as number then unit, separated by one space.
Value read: 155 km/h
